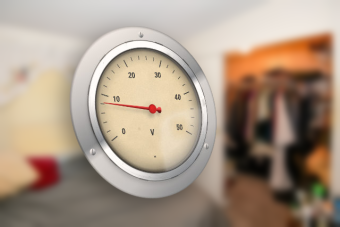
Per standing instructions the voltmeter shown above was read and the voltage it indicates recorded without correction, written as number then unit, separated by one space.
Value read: 8 V
